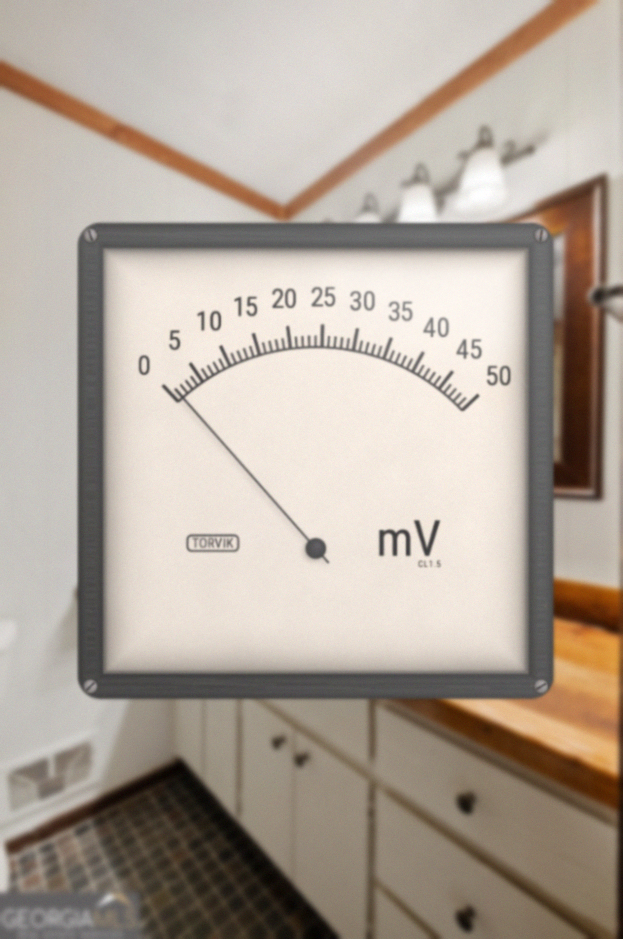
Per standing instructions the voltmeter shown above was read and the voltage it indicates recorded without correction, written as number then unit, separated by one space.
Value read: 1 mV
